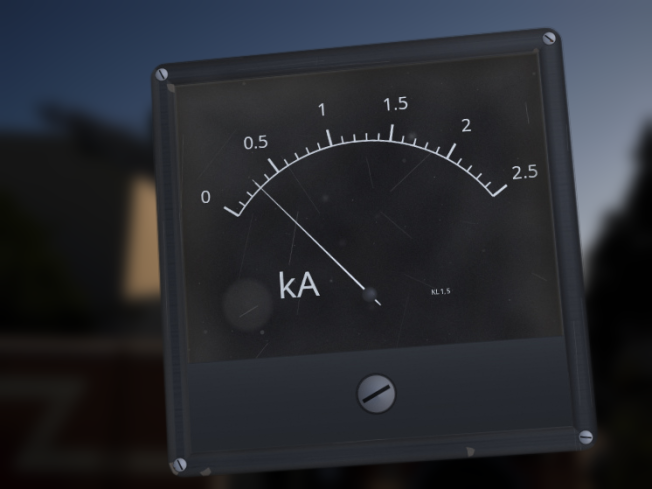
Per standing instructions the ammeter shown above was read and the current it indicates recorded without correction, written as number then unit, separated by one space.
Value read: 0.3 kA
